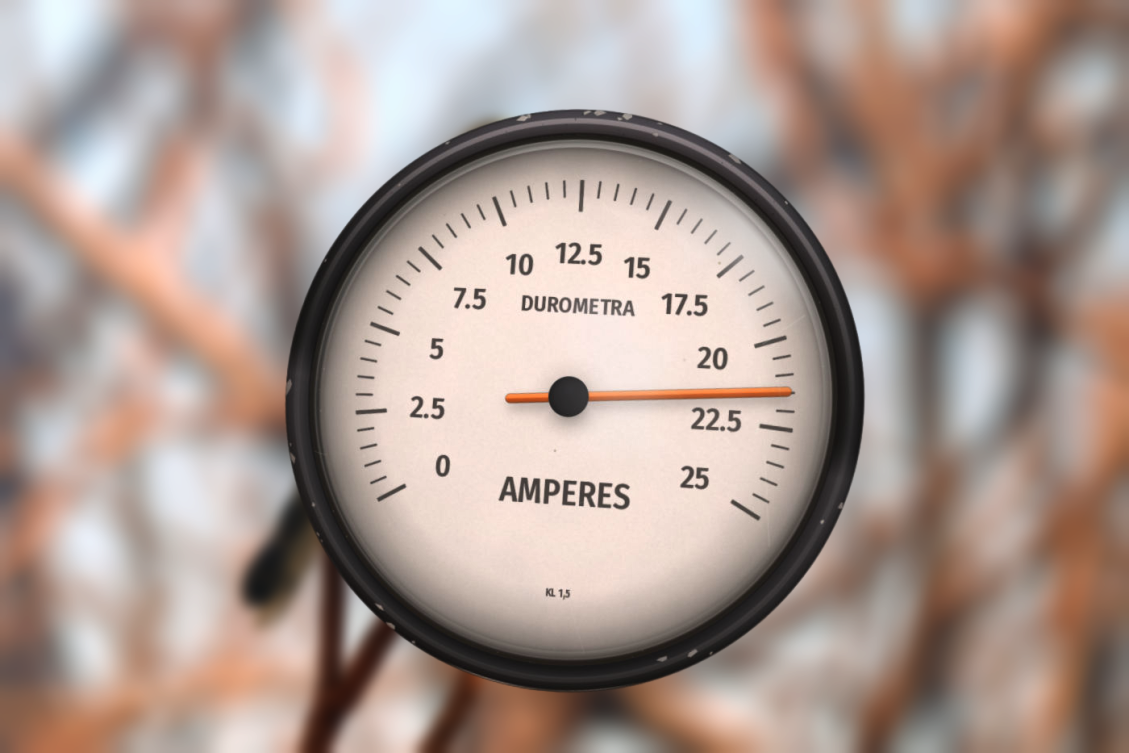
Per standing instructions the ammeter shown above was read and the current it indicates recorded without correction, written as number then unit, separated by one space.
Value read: 21.5 A
